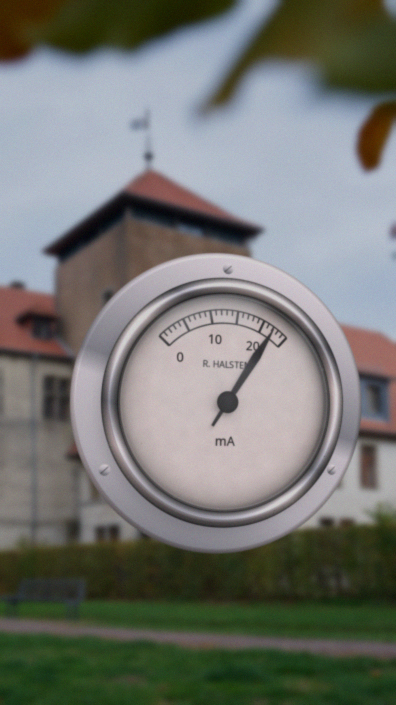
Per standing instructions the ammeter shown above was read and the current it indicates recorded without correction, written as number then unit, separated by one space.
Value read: 22 mA
